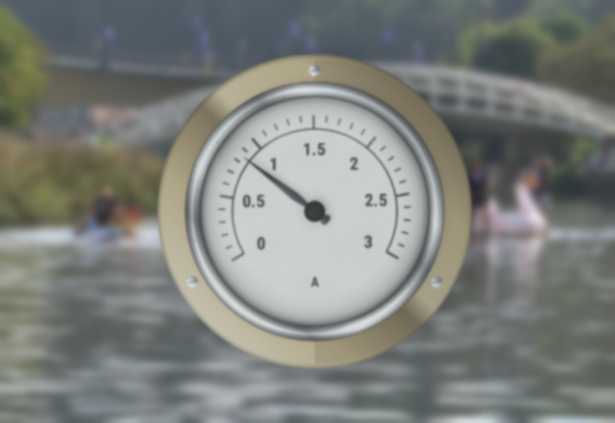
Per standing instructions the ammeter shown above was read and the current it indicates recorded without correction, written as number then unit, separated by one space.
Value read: 0.85 A
